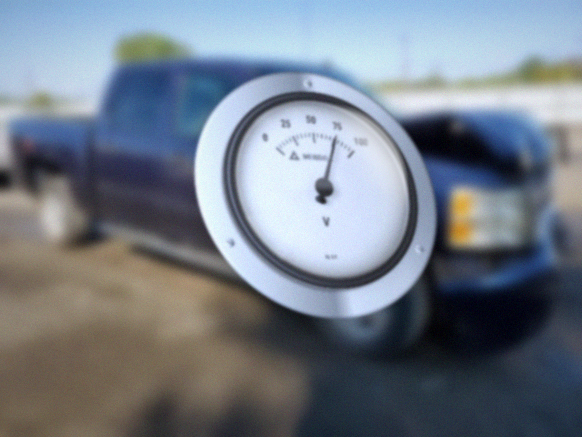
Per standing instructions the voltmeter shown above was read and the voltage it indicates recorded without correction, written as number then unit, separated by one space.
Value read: 75 V
